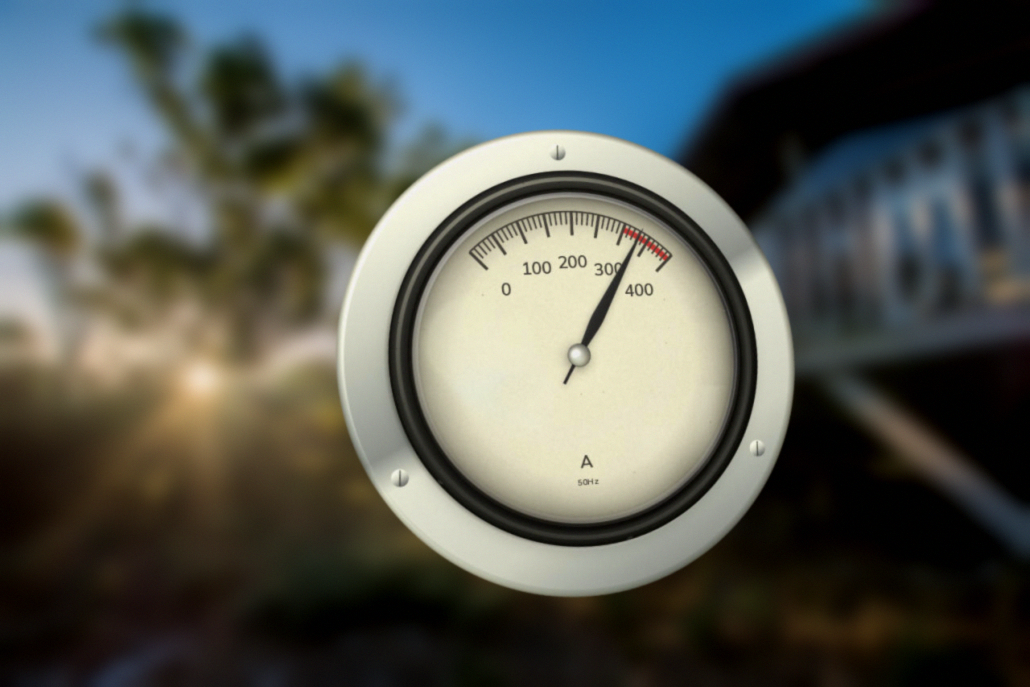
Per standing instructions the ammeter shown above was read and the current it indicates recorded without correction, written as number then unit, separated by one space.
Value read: 330 A
